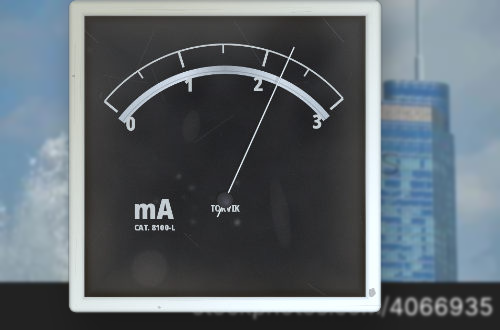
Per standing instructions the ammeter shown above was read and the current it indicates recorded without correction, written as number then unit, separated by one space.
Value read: 2.25 mA
